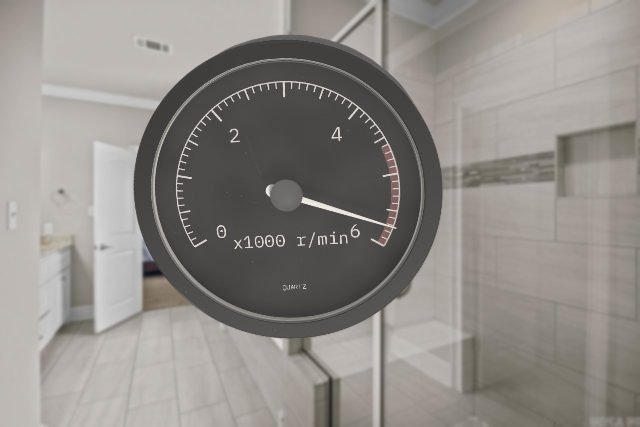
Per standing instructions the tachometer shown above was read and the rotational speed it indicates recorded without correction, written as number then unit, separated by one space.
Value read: 5700 rpm
